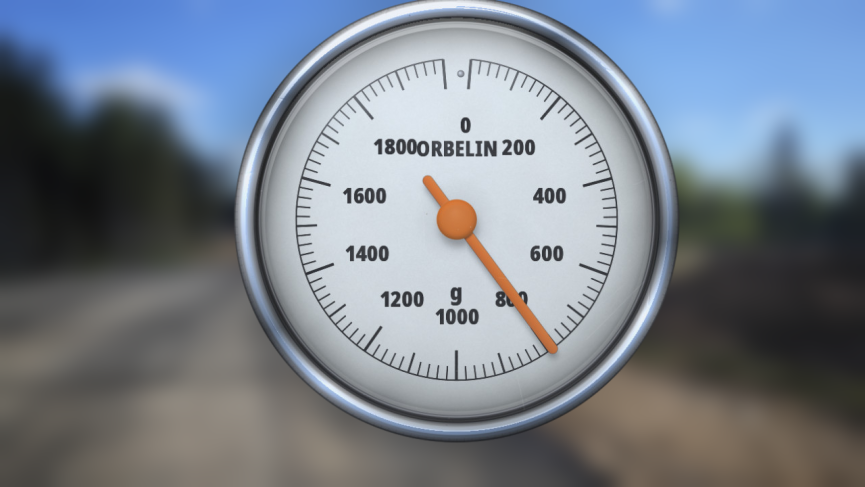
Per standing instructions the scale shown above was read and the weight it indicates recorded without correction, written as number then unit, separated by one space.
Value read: 790 g
